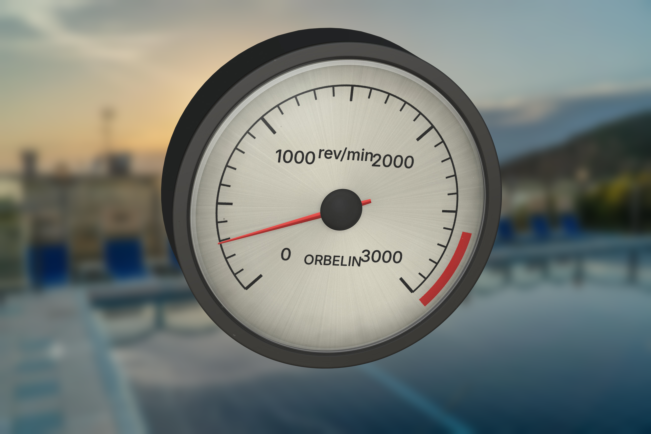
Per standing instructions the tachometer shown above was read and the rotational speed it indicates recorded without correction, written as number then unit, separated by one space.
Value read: 300 rpm
